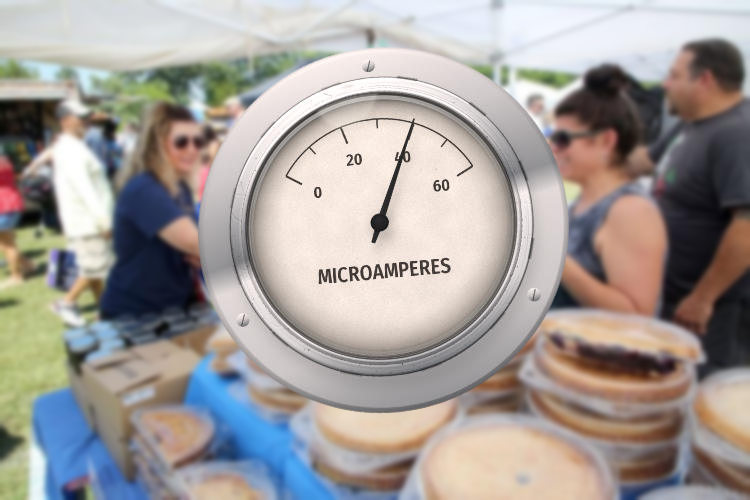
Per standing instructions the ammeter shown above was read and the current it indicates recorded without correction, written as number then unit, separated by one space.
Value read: 40 µA
